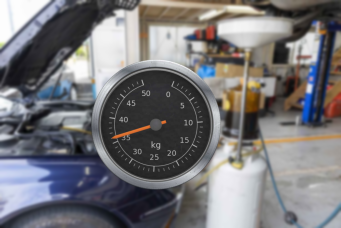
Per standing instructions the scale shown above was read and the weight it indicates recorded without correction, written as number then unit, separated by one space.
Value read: 36 kg
